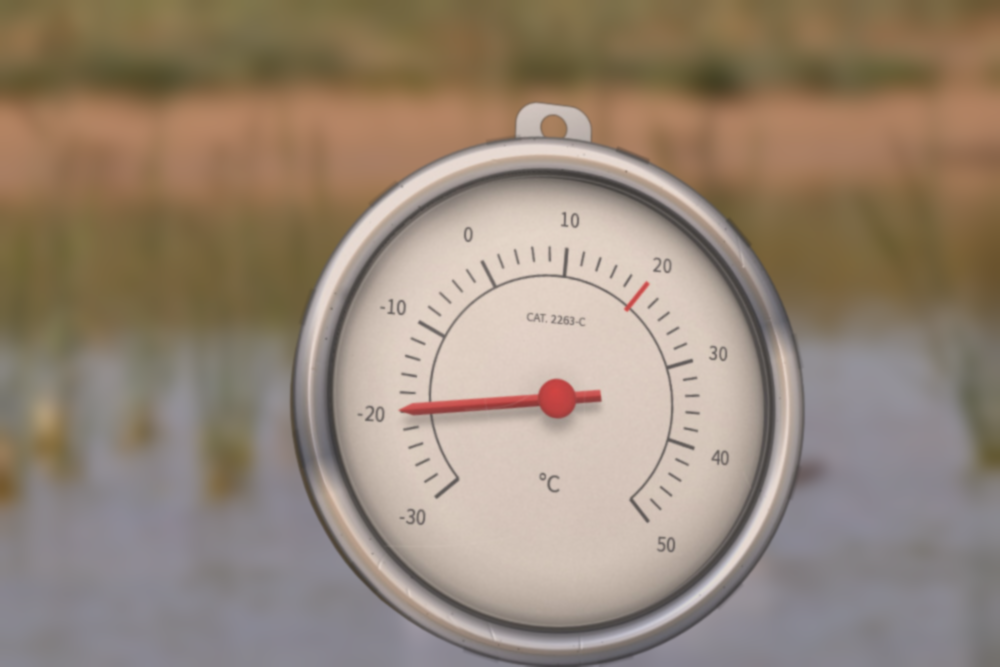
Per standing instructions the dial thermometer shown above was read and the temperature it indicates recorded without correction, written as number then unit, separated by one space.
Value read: -20 °C
